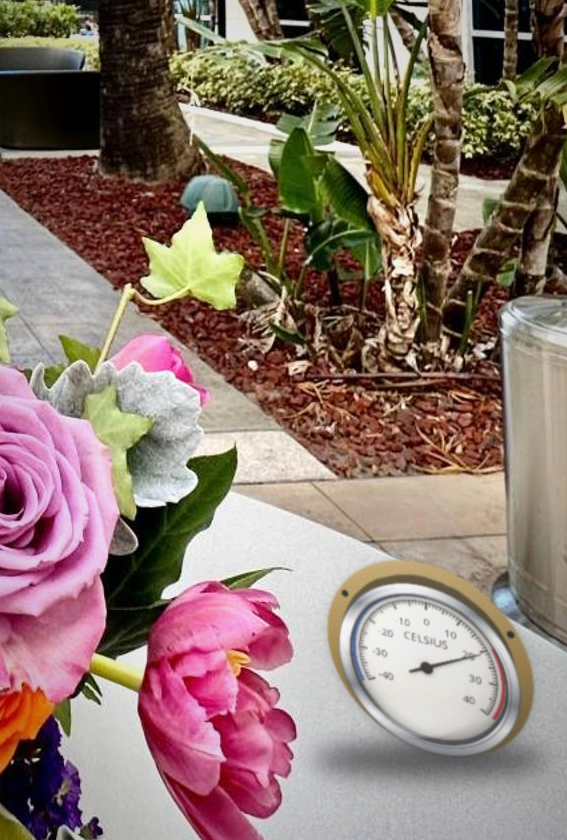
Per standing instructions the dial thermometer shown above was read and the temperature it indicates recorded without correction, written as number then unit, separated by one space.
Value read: 20 °C
